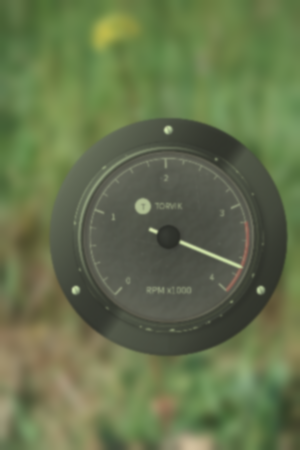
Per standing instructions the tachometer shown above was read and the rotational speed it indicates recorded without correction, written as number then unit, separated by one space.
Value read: 3700 rpm
